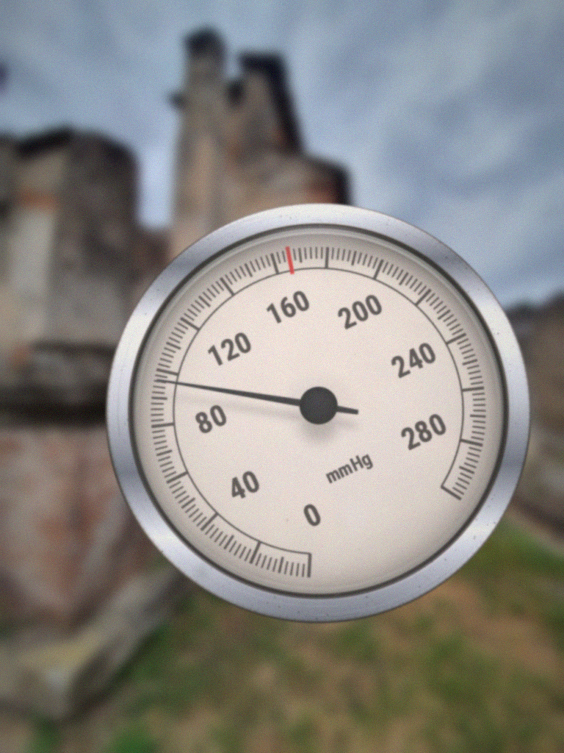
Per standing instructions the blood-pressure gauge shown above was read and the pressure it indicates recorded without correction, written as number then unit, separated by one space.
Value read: 96 mmHg
